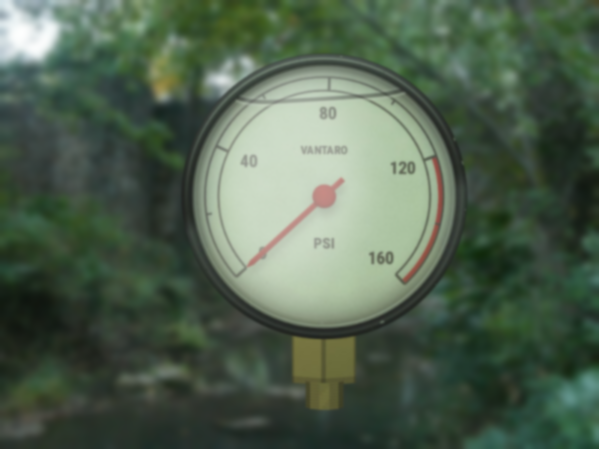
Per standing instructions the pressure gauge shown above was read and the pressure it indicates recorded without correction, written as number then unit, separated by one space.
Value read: 0 psi
